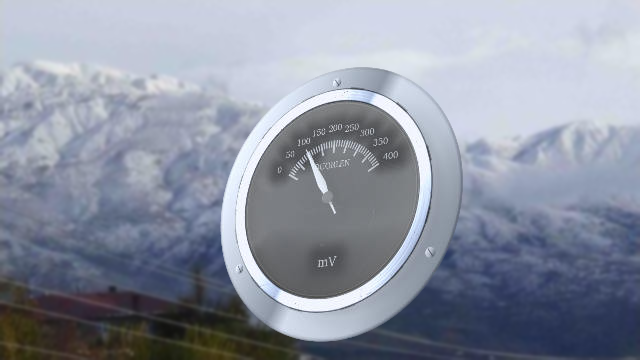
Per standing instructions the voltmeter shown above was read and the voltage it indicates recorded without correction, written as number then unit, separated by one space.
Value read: 100 mV
